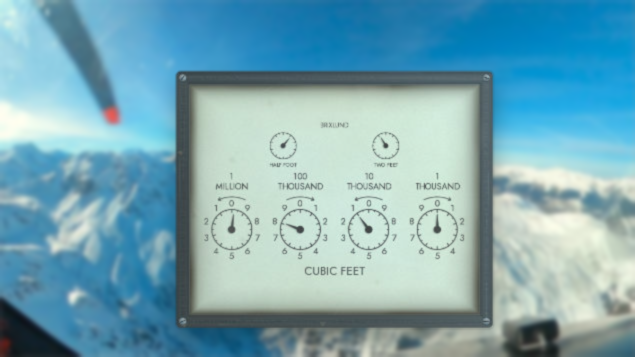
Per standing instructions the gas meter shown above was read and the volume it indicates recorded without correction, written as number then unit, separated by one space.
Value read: 981000 ft³
